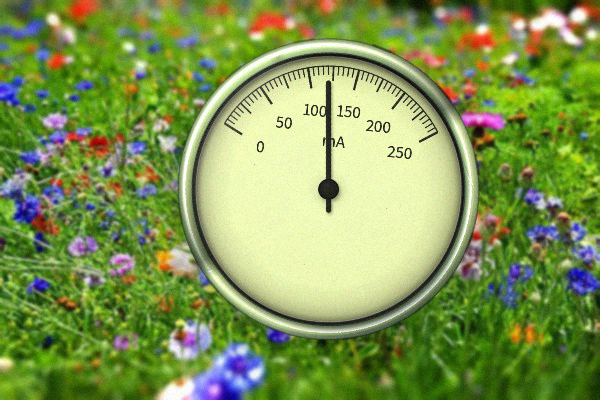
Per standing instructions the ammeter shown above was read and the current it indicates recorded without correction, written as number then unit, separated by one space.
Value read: 120 mA
